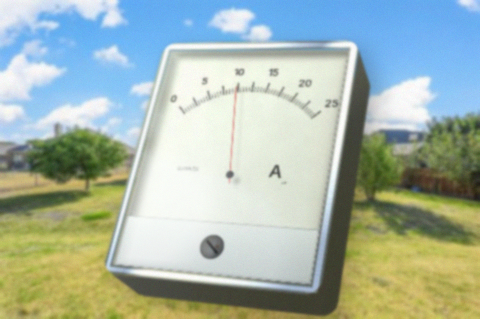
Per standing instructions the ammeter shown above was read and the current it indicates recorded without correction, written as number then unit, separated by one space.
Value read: 10 A
